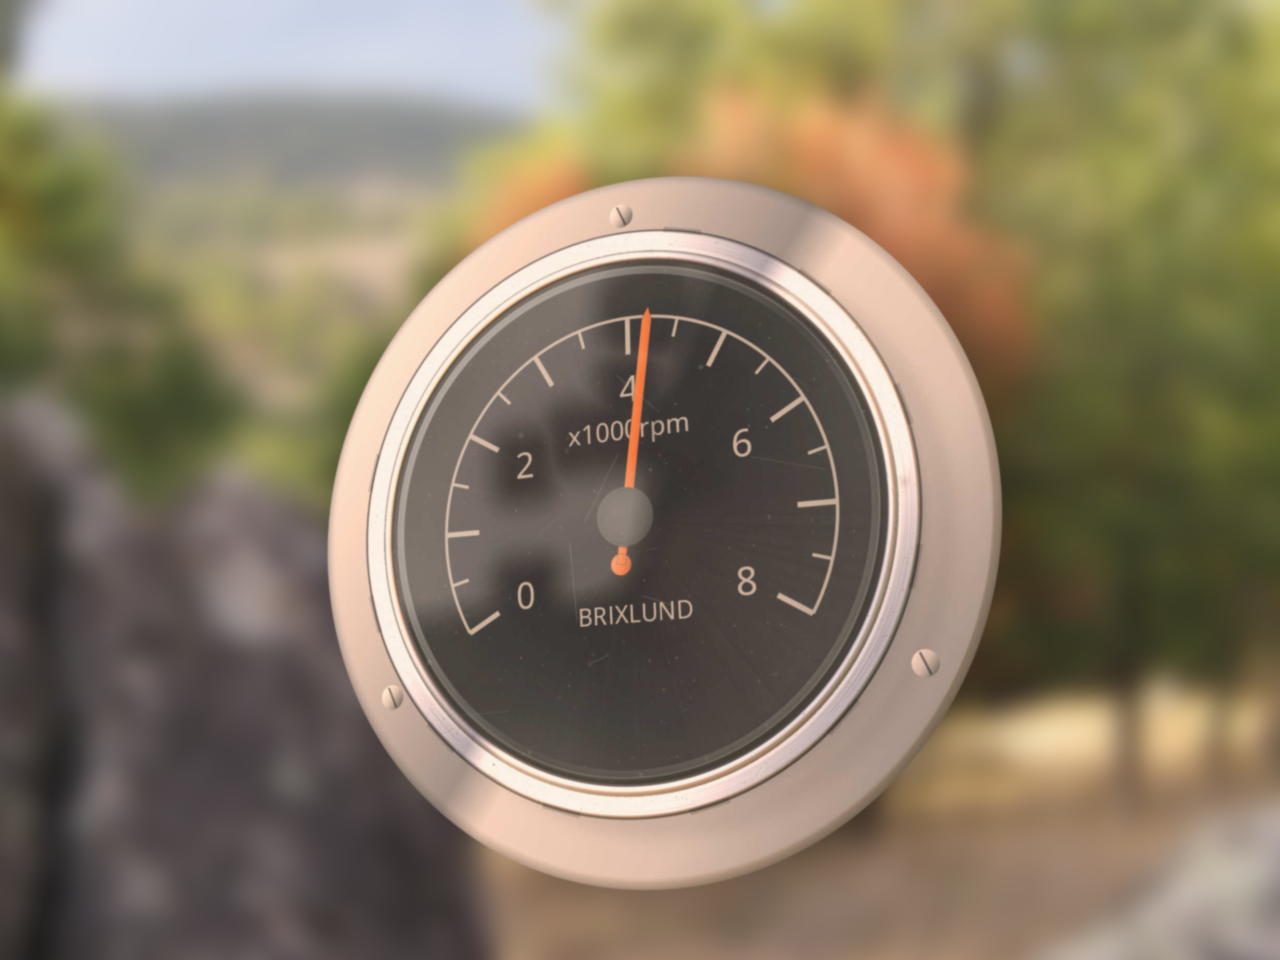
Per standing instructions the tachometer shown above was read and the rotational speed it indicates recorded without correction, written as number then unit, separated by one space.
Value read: 4250 rpm
